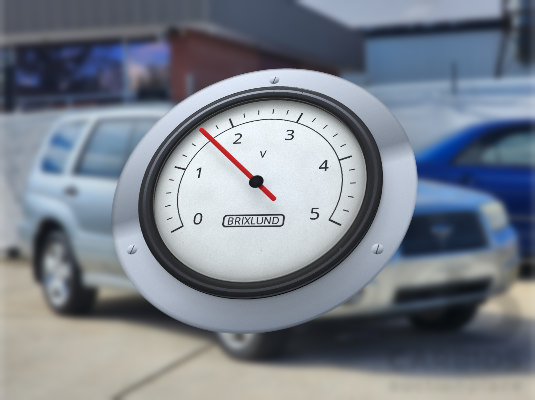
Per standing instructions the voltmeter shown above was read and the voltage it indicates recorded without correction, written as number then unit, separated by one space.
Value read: 1.6 V
